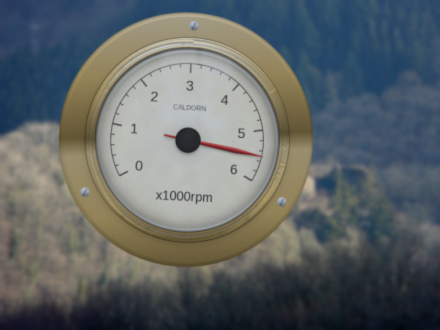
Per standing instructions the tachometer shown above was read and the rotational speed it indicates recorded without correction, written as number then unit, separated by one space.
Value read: 5500 rpm
